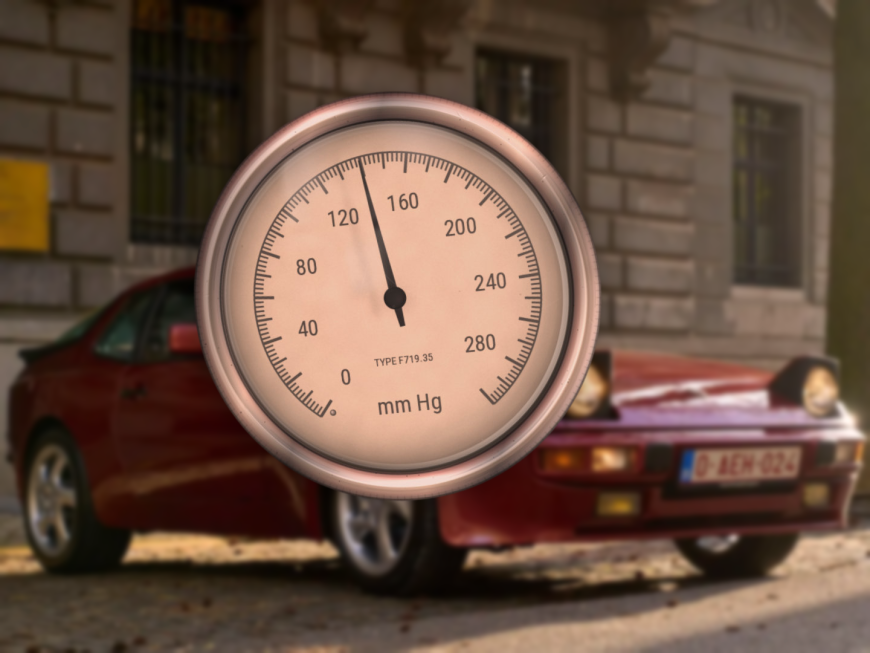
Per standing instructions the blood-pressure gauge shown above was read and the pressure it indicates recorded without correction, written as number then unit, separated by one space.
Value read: 140 mmHg
